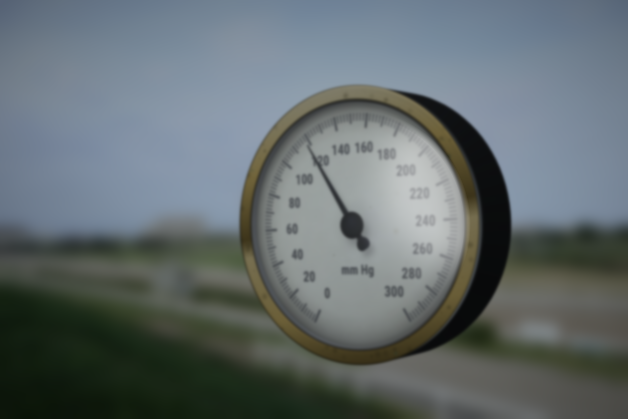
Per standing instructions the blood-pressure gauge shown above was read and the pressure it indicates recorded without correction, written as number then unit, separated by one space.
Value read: 120 mmHg
